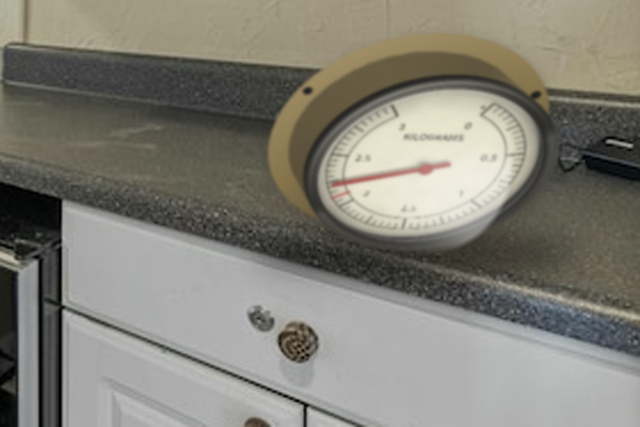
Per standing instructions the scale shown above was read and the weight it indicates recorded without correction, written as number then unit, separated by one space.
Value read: 2.25 kg
